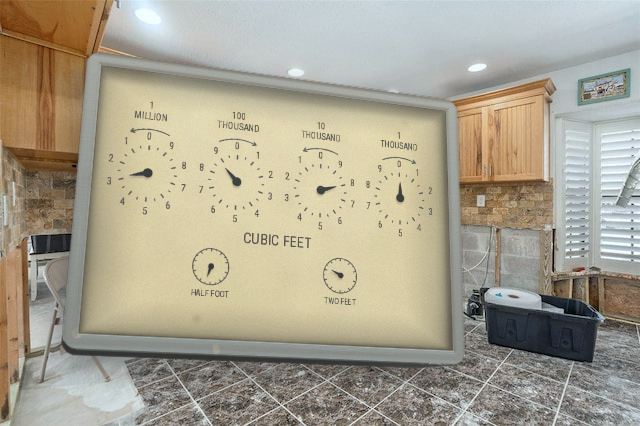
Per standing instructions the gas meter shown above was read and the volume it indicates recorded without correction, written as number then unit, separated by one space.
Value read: 288000 ft³
